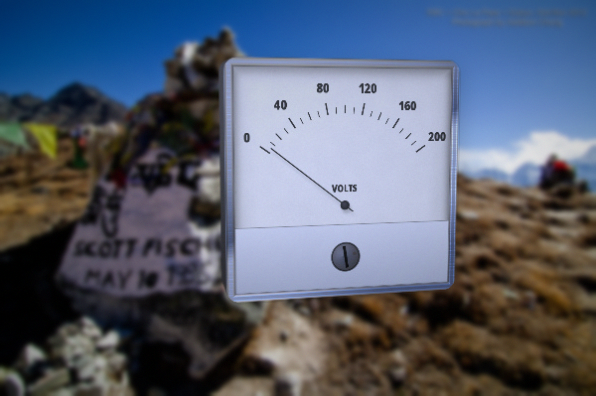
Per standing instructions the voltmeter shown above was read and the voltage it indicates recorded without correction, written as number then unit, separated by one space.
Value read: 5 V
